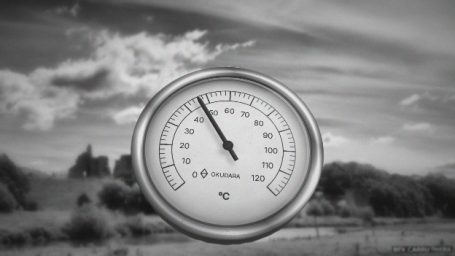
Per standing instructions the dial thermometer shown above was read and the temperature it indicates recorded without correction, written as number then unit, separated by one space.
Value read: 46 °C
